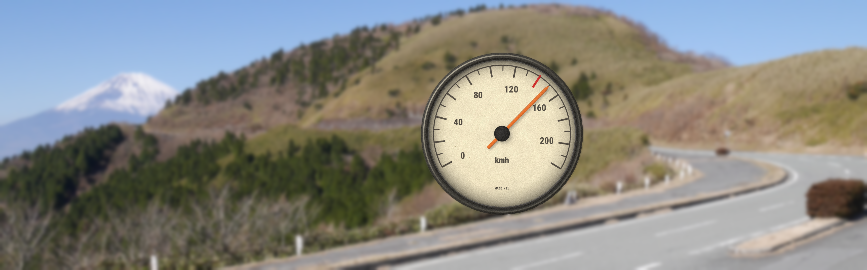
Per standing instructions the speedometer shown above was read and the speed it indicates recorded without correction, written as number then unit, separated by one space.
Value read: 150 km/h
